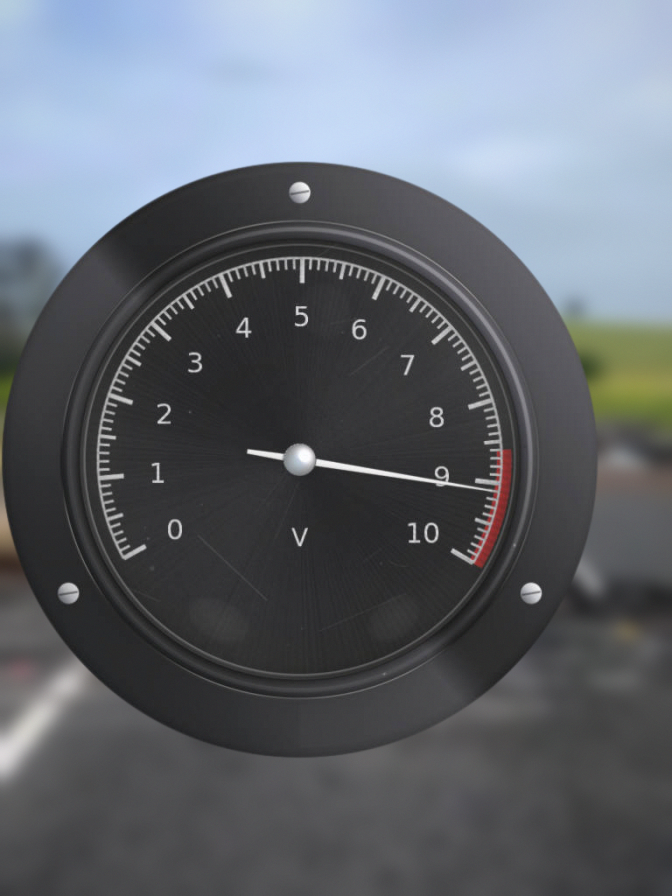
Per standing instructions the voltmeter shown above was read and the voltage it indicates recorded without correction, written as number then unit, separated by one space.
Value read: 9.1 V
